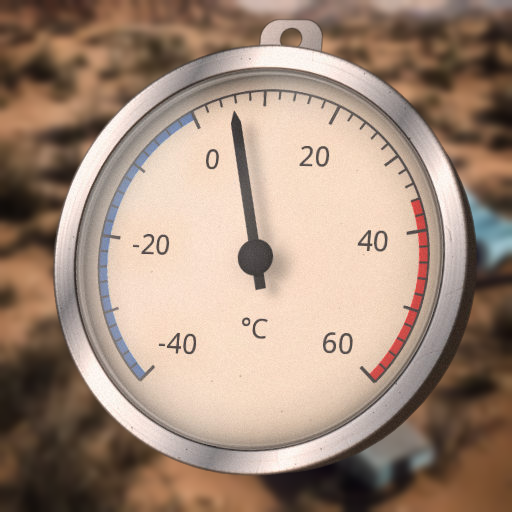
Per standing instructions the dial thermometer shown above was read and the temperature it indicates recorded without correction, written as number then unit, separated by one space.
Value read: 6 °C
